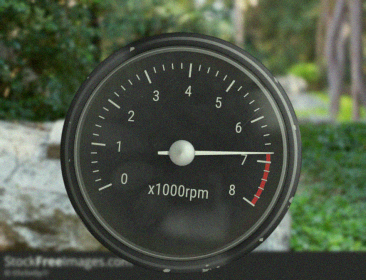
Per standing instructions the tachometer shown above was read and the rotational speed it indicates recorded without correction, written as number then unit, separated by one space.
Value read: 6800 rpm
